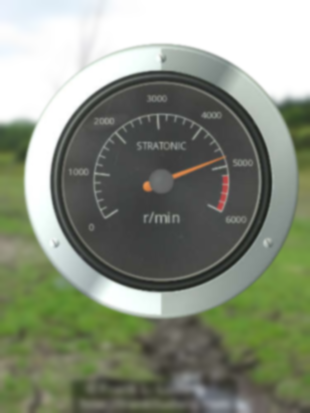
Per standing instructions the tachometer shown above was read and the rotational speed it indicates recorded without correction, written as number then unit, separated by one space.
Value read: 4800 rpm
